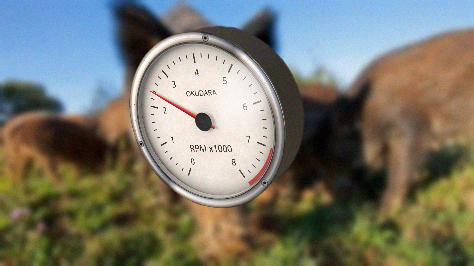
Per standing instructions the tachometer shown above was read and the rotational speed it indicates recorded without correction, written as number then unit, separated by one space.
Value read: 2400 rpm
